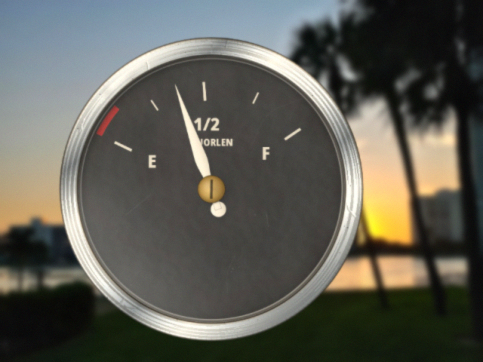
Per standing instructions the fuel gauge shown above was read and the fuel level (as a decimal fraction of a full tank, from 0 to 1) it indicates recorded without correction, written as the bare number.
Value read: 0.375
